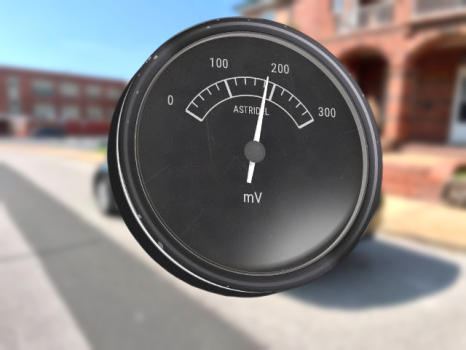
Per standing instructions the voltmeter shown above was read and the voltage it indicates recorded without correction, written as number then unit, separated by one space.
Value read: 180 mV
